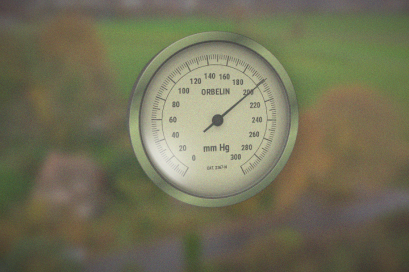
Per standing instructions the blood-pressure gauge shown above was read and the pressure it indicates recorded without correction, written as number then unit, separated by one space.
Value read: 200 mmHg
